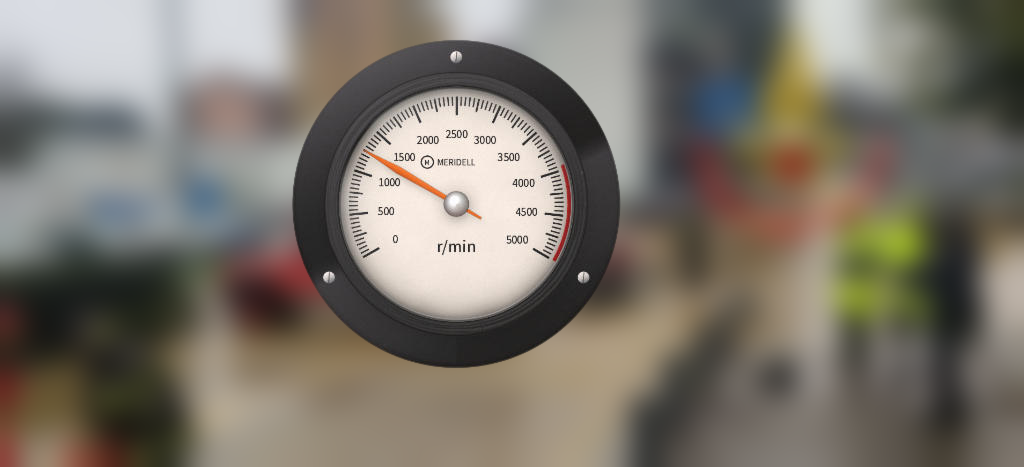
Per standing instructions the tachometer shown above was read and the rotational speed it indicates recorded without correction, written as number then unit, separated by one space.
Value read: 1250 rpm
